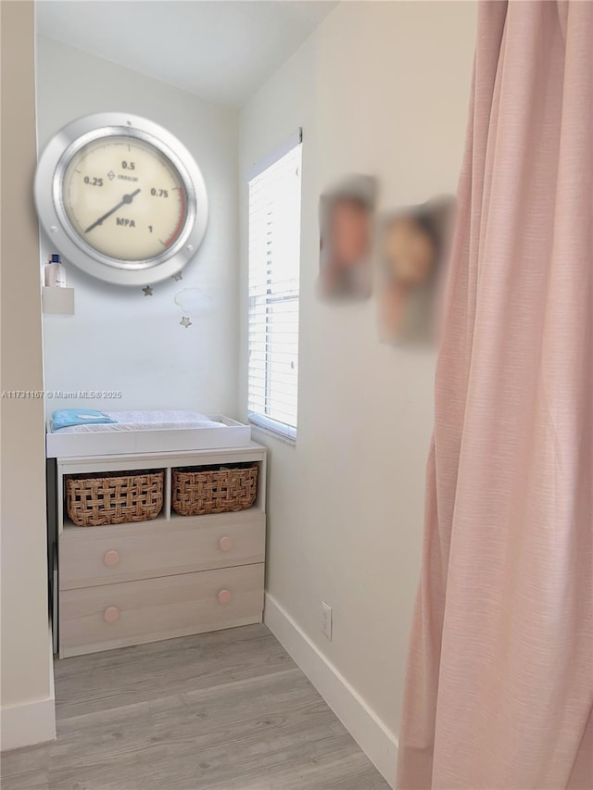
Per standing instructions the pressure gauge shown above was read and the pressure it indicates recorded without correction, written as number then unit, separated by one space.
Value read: 0 MPa
